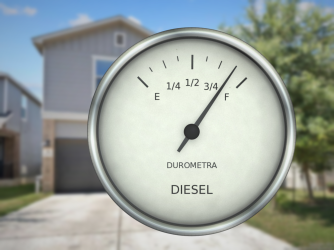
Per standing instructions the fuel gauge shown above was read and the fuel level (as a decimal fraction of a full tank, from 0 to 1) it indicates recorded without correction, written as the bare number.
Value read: 0.875
